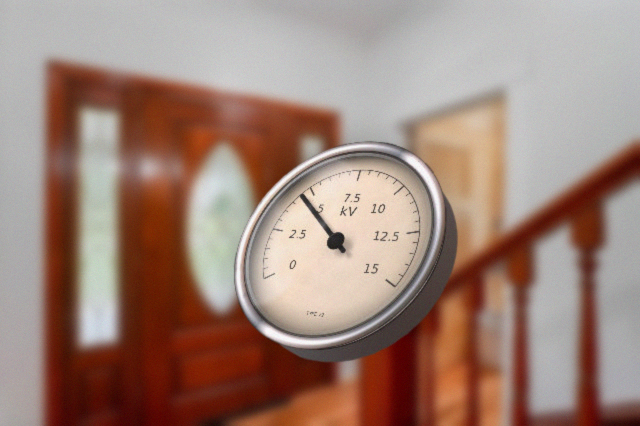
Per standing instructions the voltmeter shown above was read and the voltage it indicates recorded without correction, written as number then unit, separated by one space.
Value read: 4.5 kV
